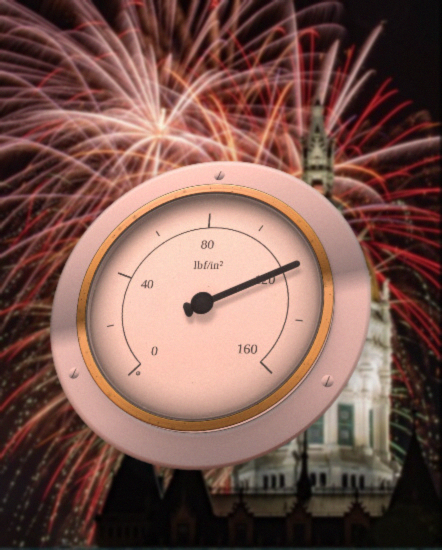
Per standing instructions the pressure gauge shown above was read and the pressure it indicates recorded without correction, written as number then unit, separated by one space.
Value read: 120 psi
